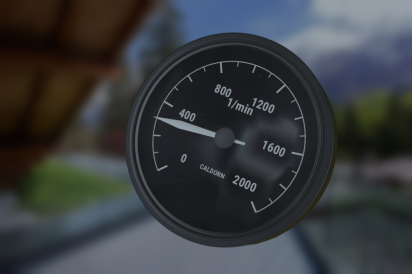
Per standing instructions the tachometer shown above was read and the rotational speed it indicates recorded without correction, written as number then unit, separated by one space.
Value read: 300 rpm
